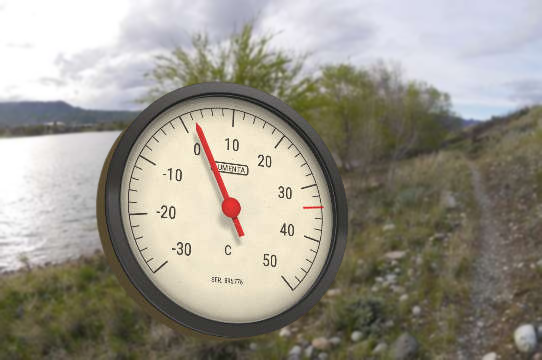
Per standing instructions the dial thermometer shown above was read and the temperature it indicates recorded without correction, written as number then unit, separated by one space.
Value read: 2 °C
